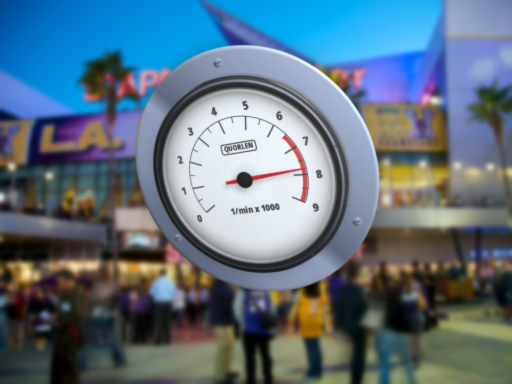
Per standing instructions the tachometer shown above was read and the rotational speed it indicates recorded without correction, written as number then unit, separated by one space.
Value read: 7750 rpm
